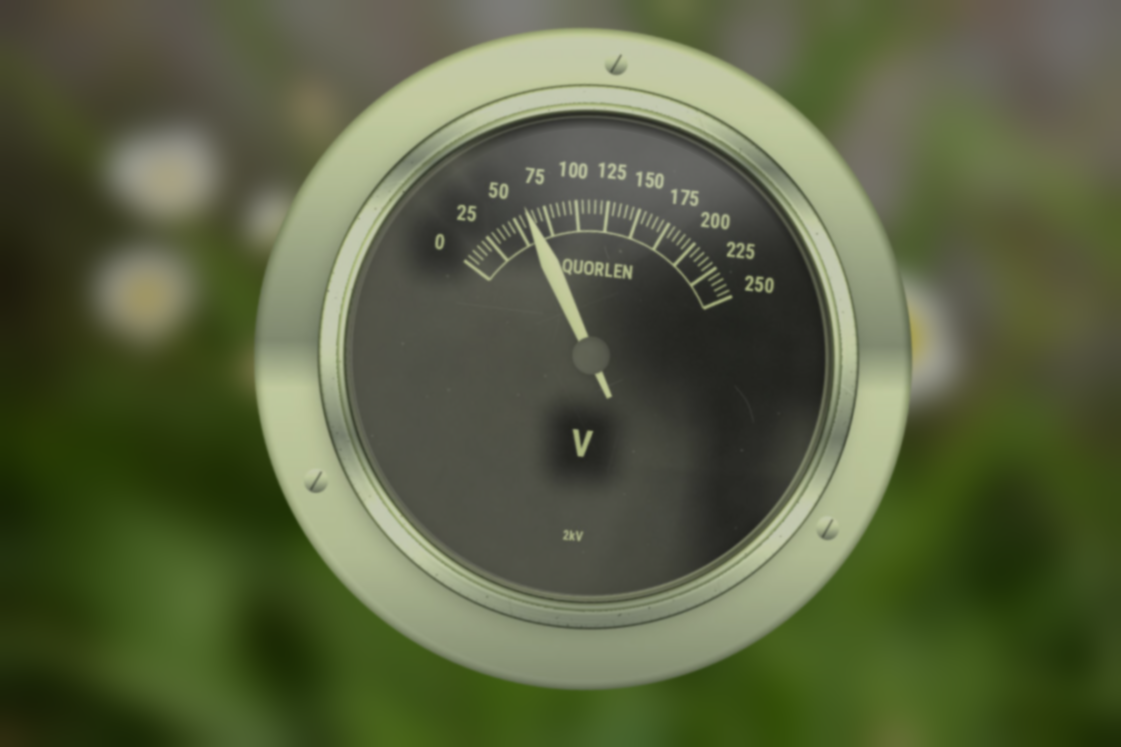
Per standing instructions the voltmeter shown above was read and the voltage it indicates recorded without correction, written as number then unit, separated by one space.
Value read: 60 V
